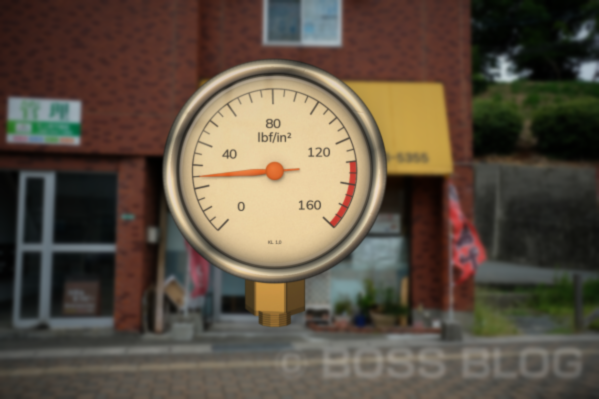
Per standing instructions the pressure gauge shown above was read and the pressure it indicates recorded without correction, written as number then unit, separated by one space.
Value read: 25 psi
